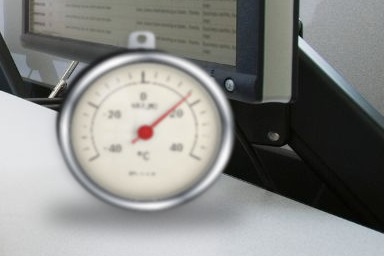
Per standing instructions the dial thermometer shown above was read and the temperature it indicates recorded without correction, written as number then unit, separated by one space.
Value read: 16 °C
